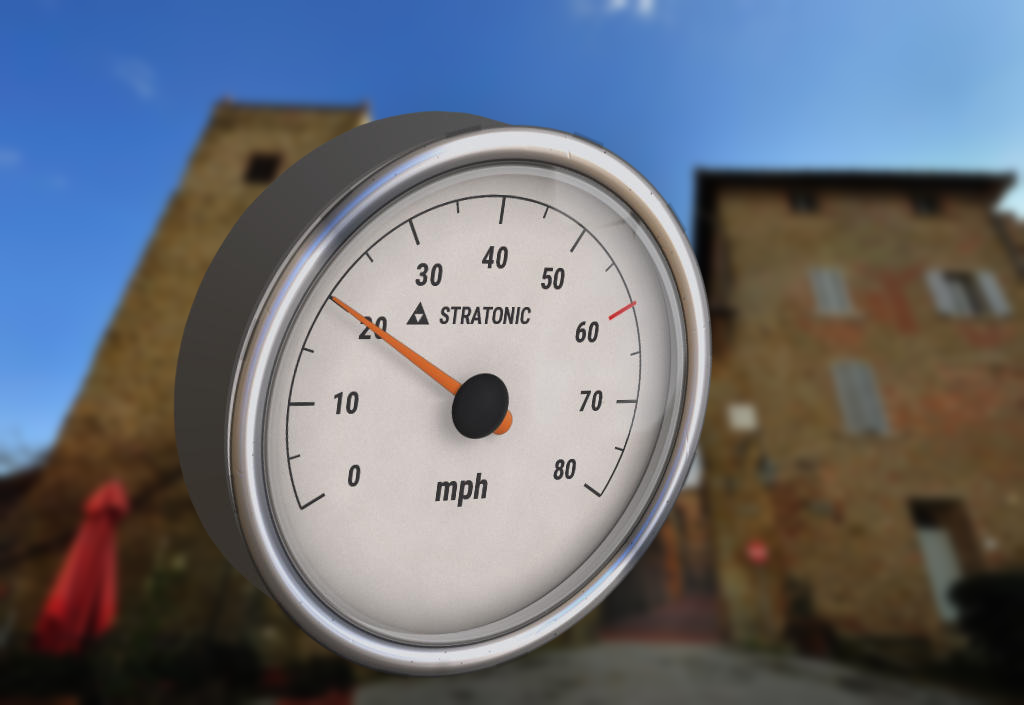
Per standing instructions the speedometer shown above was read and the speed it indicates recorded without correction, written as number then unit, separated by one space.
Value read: 20 mph
